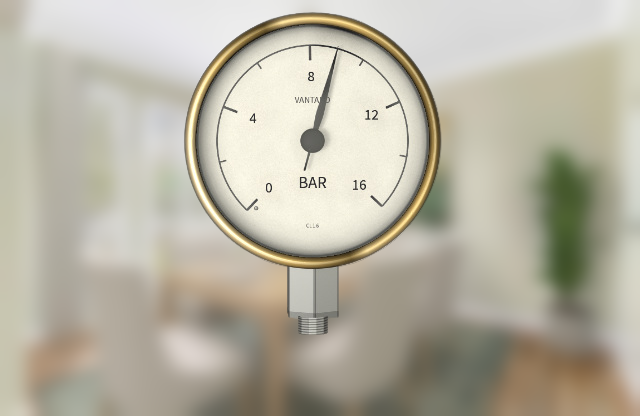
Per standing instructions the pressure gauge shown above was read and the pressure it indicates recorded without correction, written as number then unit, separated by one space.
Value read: 9 bar
